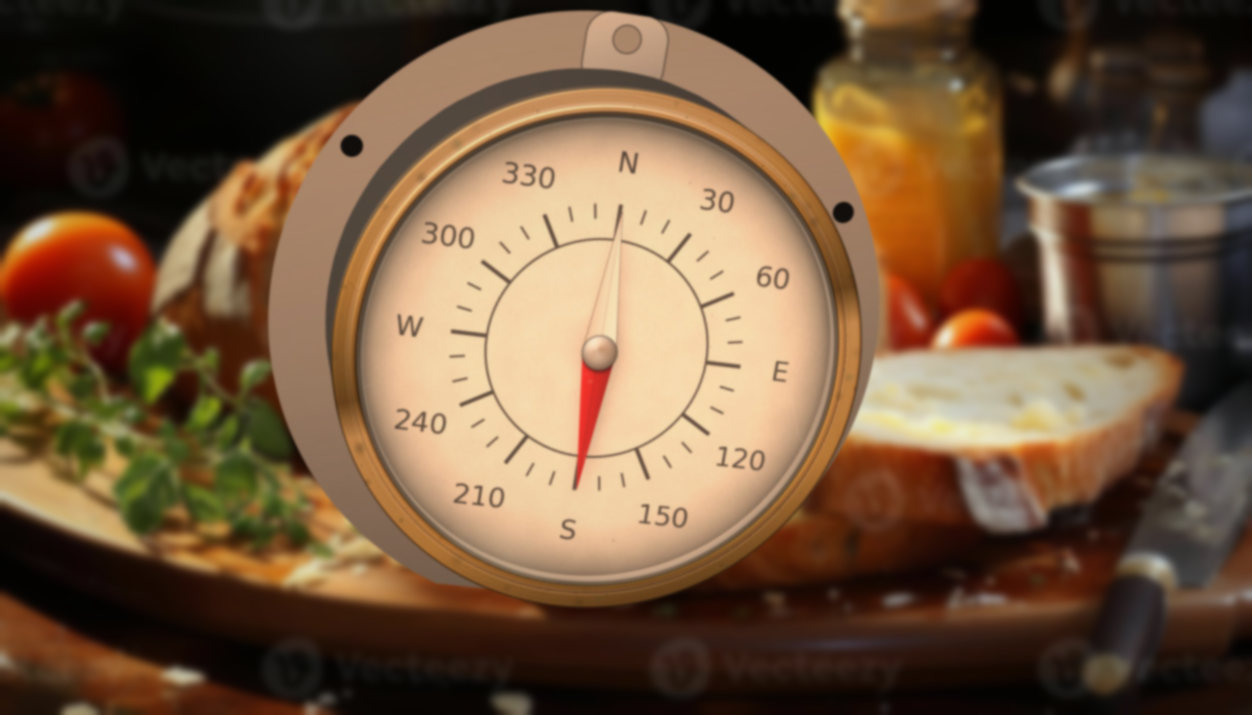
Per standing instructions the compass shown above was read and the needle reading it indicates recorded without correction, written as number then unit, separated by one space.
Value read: 180 °
